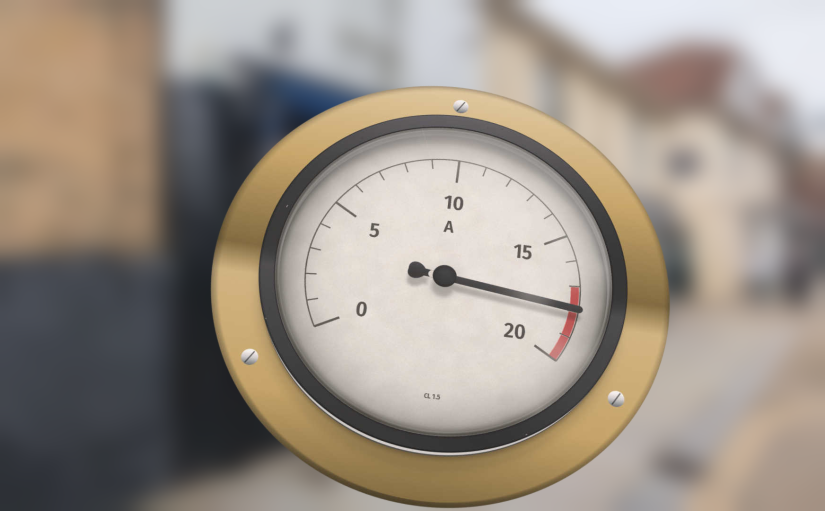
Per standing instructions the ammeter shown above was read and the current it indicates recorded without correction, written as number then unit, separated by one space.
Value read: 18 A
